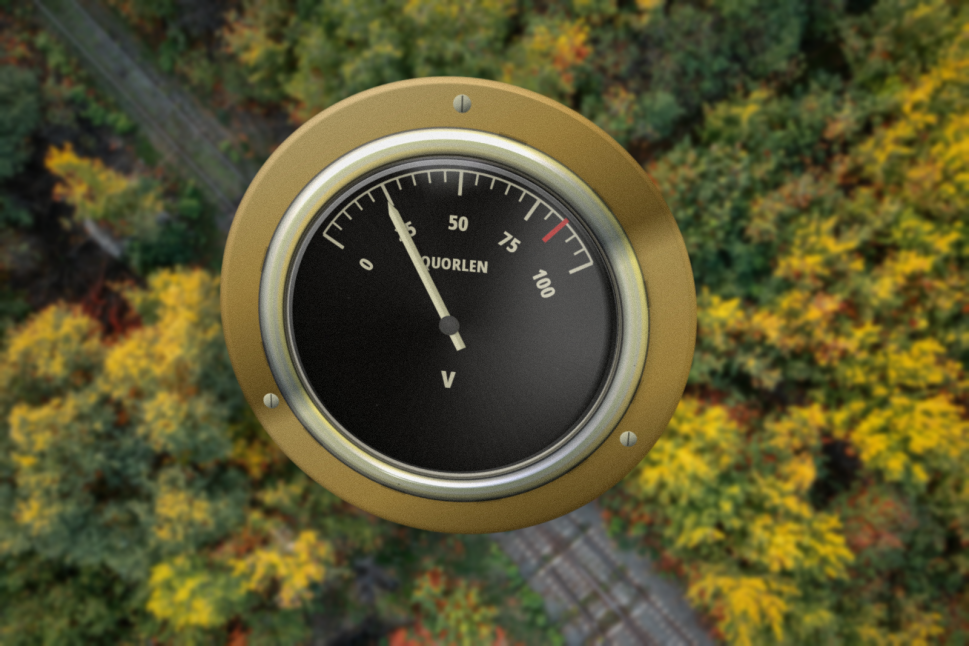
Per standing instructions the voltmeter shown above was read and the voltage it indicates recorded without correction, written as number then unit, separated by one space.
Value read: 25 V
